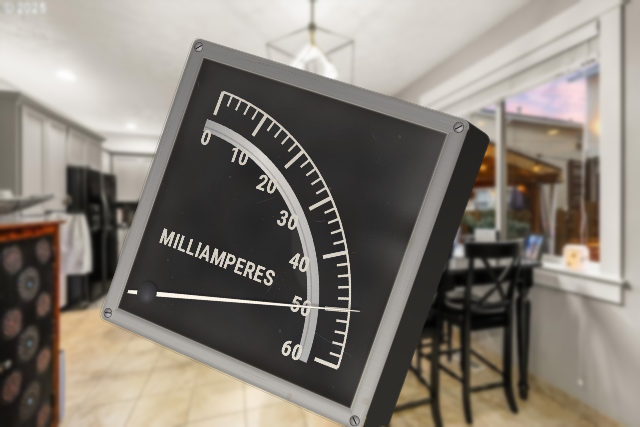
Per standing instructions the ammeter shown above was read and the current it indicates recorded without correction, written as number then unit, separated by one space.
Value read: 50 mA
